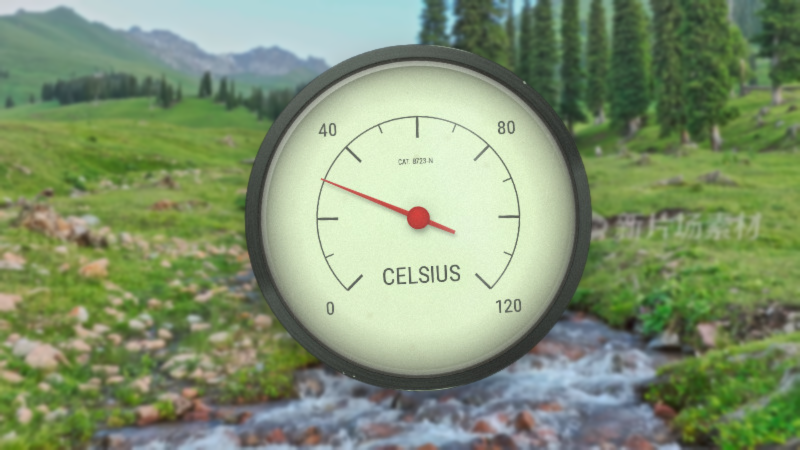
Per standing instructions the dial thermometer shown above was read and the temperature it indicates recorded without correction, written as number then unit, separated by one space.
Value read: 30 °C
